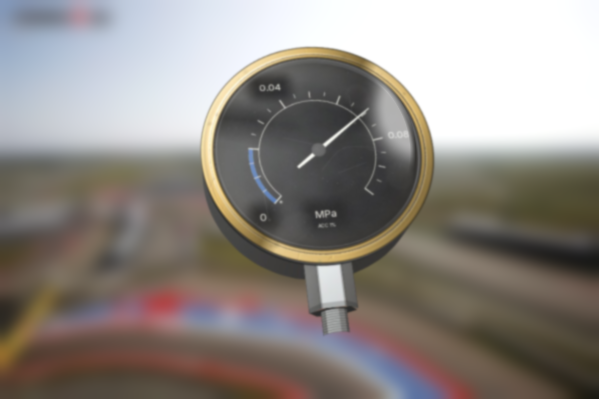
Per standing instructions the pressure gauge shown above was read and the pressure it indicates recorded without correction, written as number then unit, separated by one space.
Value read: 0.07 MPa
